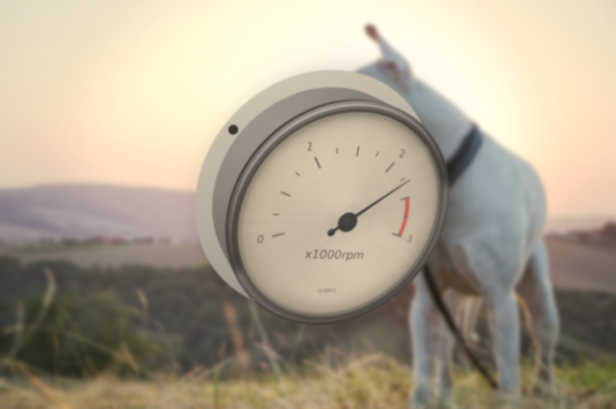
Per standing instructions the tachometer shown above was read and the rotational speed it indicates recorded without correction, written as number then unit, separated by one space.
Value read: 2250 rpm
